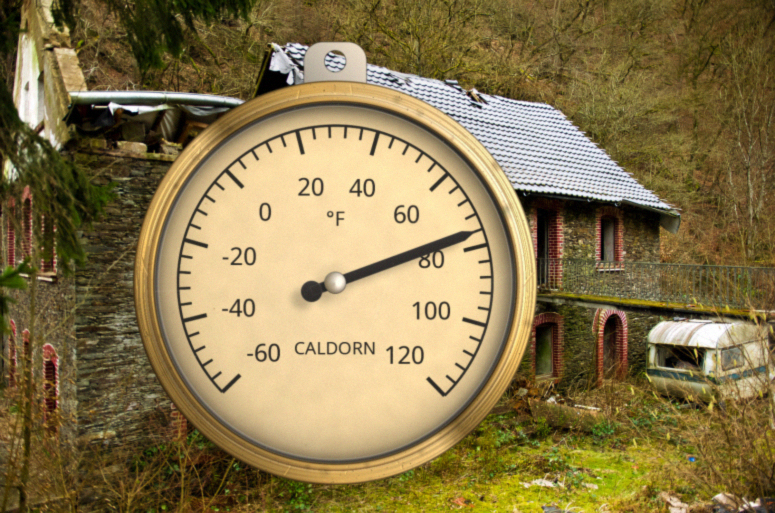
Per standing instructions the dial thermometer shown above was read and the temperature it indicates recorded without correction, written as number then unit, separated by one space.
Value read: 76 °F
